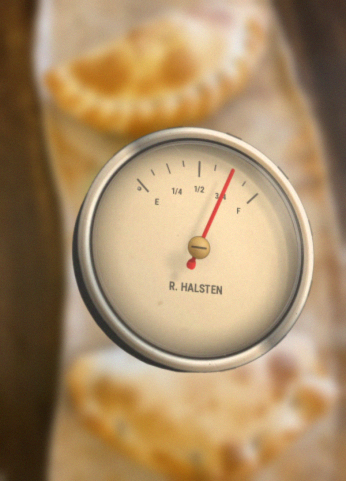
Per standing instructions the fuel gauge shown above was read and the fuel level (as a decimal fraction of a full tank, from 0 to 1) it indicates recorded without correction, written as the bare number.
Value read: 0.75
